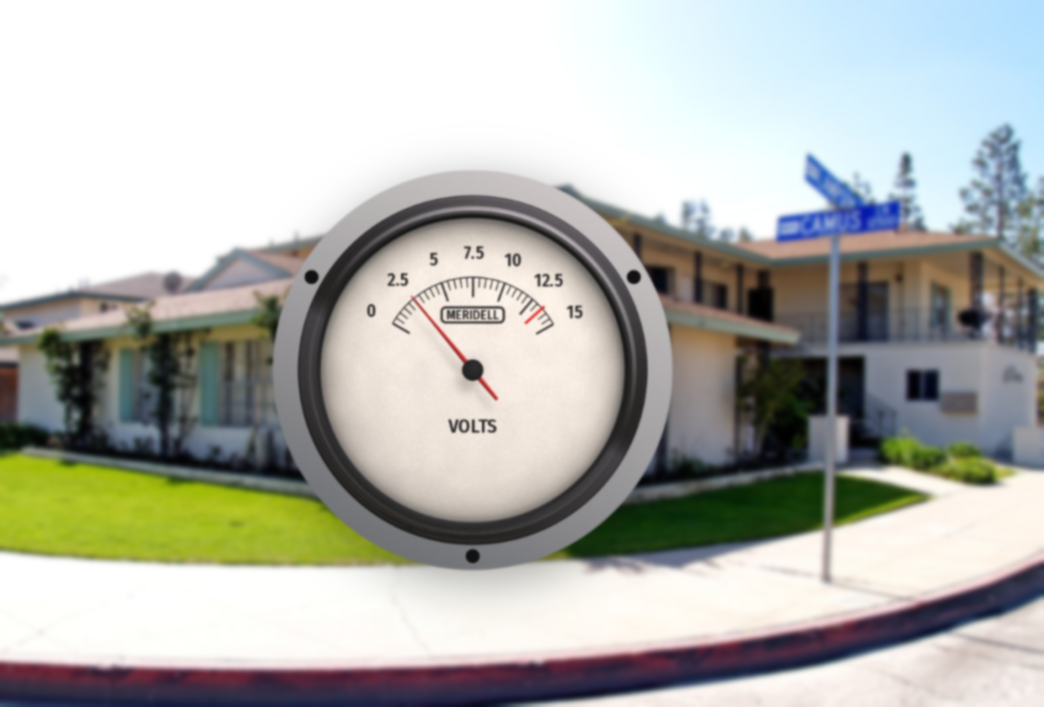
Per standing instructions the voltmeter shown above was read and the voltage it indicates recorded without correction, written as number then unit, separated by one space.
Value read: 2.5 V
